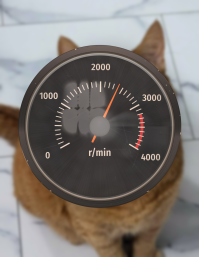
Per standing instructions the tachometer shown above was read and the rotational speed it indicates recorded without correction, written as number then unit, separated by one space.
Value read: 2400 rpm
